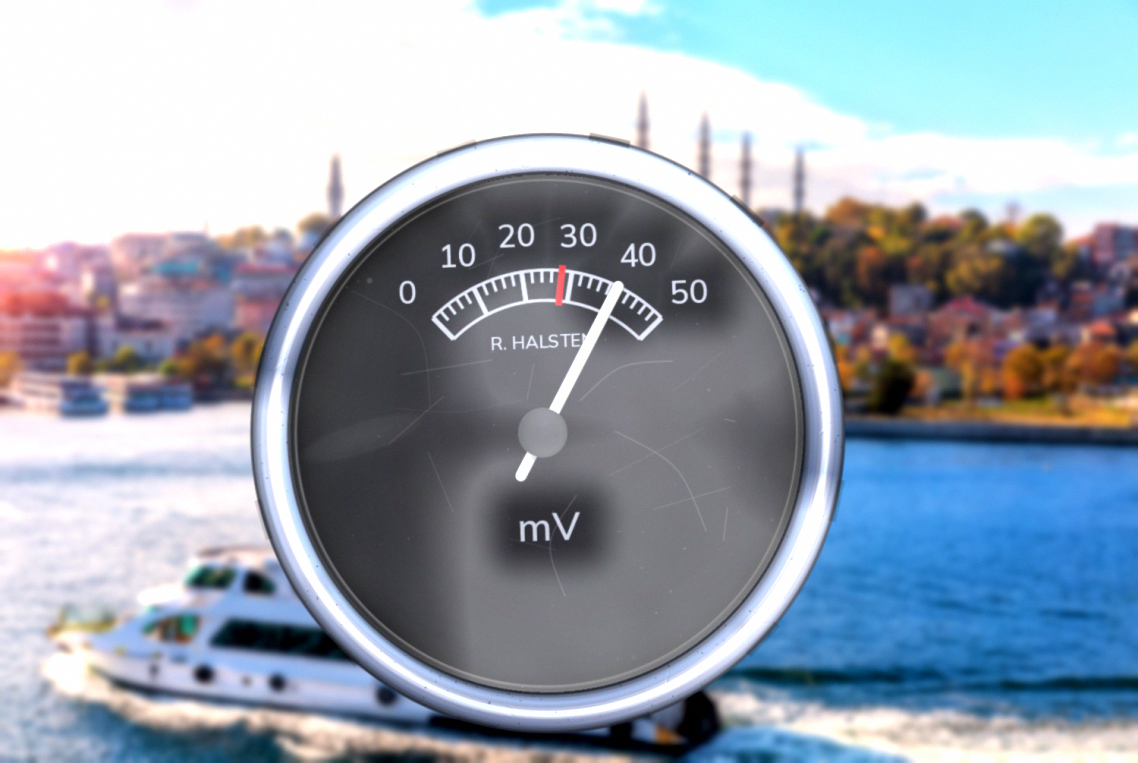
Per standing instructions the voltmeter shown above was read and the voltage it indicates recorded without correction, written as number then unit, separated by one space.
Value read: 40 mV
